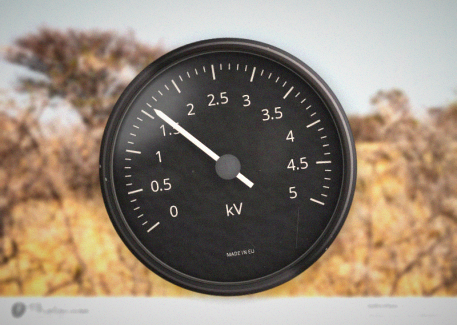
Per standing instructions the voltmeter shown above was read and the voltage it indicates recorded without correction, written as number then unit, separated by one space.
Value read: 1.6 kV
